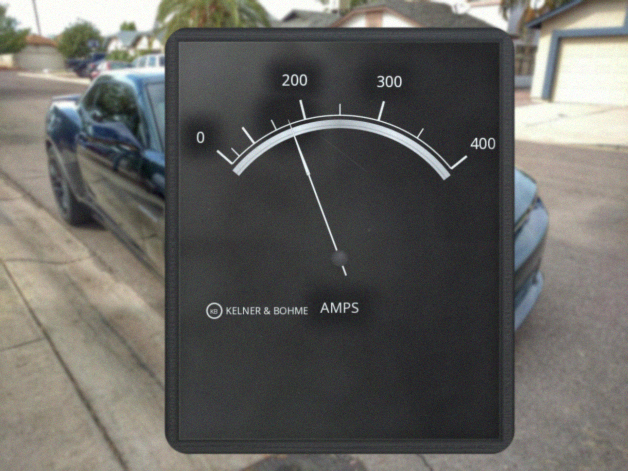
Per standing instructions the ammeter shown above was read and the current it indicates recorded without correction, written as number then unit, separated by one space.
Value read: 175 A
